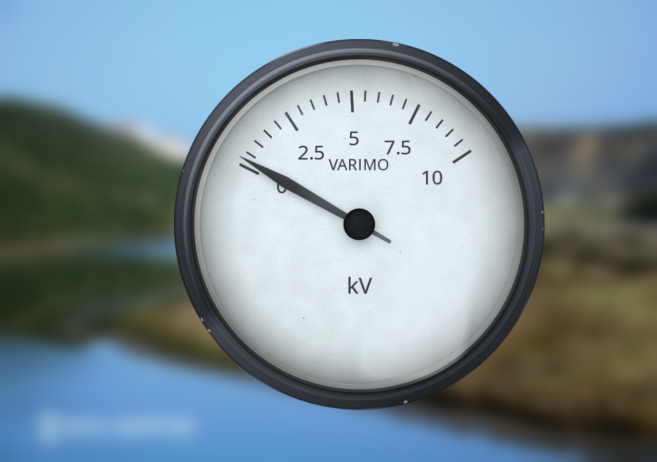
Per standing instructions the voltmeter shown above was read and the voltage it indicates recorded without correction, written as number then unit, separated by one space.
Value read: 0.25 kV
